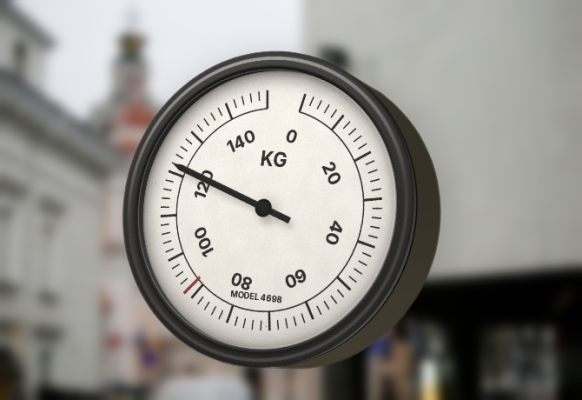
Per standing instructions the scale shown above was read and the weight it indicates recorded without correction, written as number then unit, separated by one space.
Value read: 122 kg
